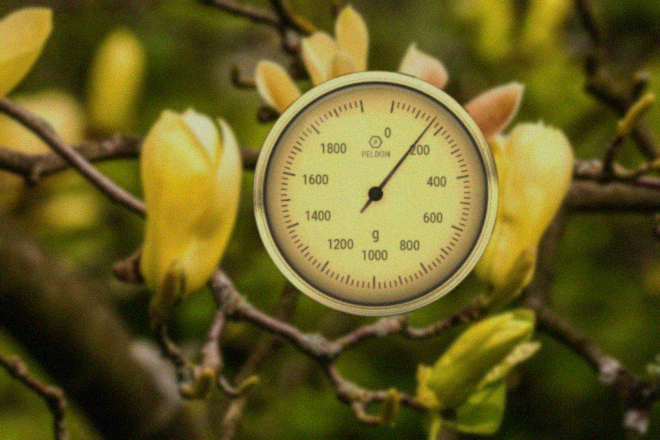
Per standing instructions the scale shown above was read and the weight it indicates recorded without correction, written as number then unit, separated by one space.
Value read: 160 g
